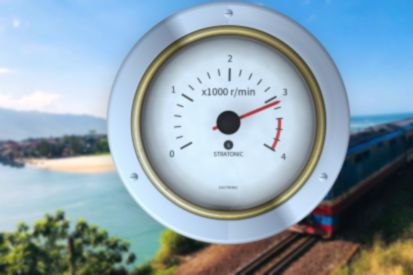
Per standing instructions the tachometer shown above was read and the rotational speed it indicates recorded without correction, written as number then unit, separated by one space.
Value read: 3100 rpm
